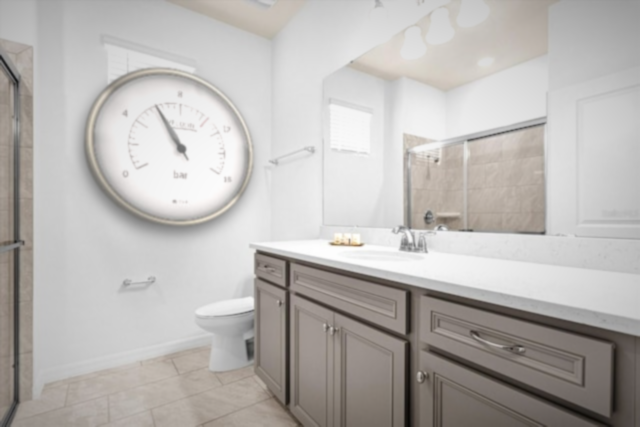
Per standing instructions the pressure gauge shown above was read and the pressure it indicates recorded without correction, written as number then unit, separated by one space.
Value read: 6 bar
